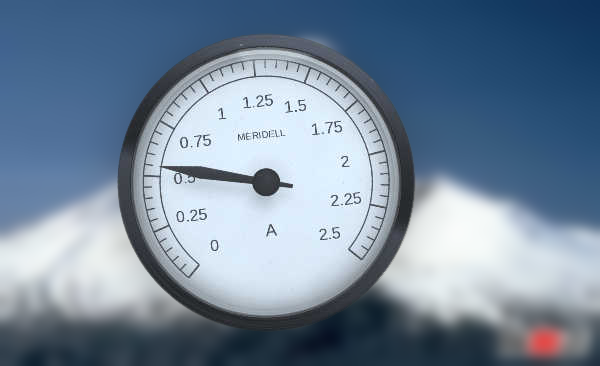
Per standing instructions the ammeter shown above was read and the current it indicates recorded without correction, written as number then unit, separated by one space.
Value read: 0.55 A
